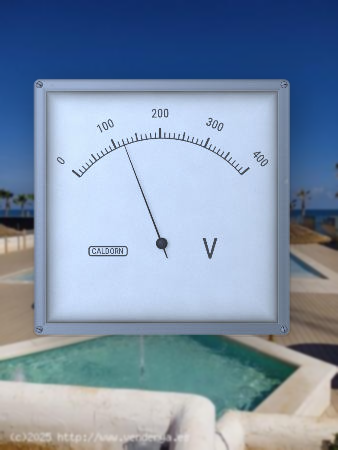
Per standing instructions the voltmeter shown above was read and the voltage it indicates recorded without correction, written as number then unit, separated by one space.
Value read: 120 V
